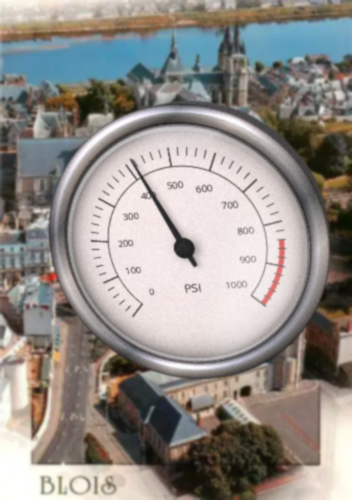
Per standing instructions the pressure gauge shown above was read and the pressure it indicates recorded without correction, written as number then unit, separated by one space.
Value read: 420 psi
